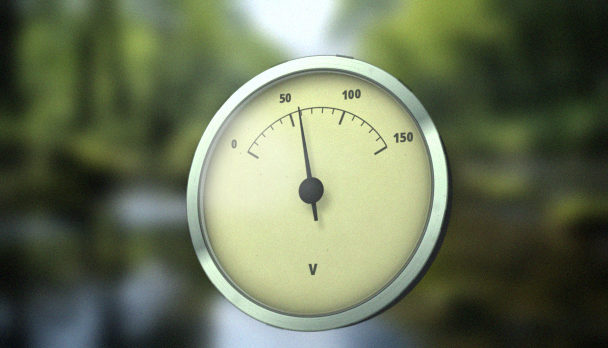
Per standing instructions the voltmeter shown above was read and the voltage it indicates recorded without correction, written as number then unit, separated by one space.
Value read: 60 V
